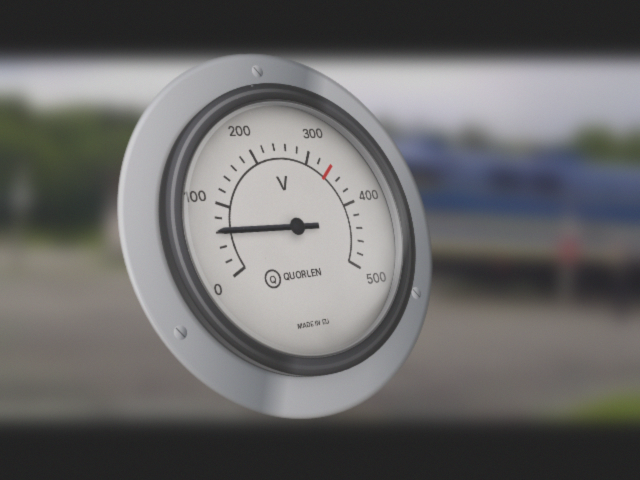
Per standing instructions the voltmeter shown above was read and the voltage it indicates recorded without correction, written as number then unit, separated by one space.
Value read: 60 V
